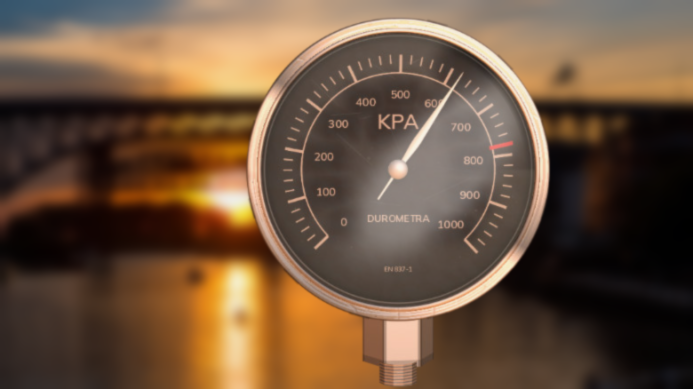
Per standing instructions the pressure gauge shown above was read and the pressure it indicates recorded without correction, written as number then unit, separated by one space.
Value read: 620 kPa
